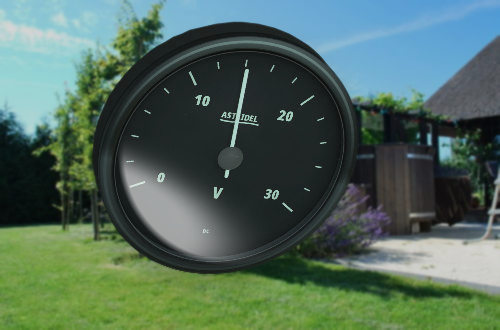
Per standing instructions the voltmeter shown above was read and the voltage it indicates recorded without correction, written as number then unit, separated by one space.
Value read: 14 V
